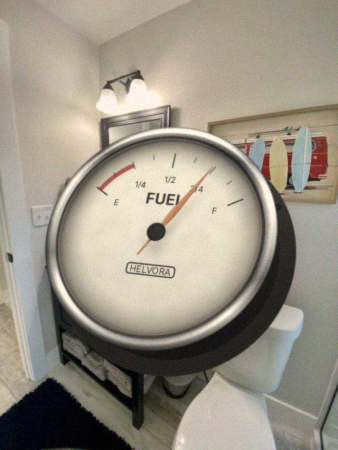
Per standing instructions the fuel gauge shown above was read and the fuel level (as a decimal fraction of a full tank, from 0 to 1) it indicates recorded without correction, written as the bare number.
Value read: 0.75
